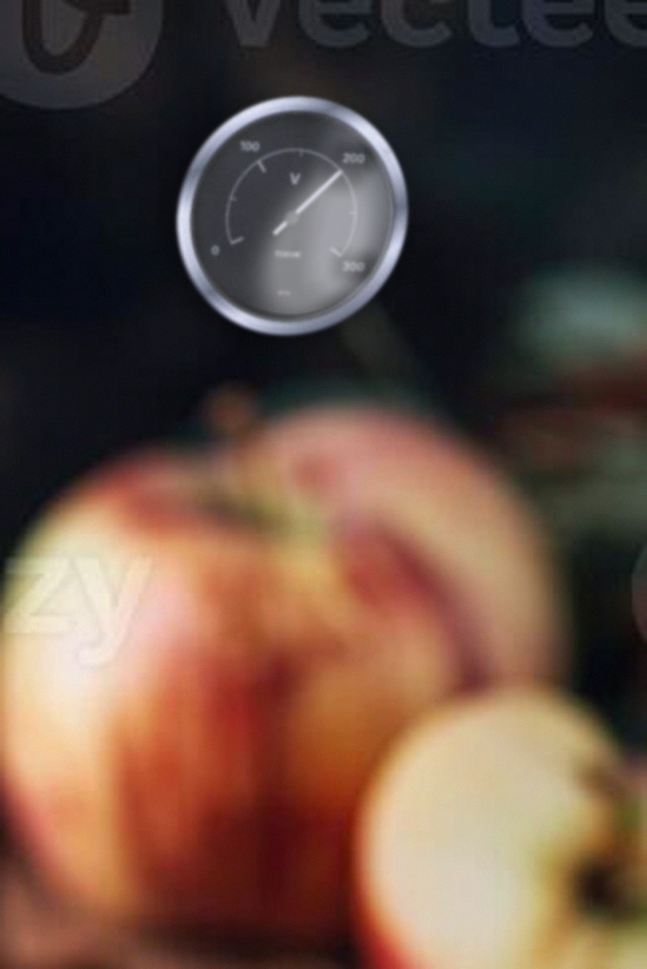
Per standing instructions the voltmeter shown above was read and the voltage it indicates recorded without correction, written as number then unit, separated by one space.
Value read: 200 V
